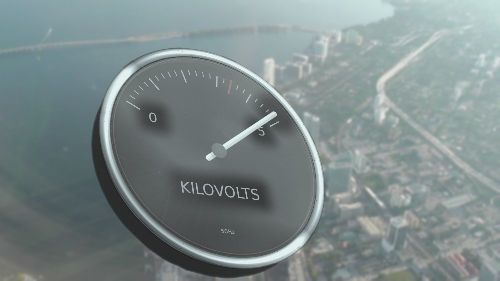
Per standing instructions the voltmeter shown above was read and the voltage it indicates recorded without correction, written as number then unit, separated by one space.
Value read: 4.8 kV
